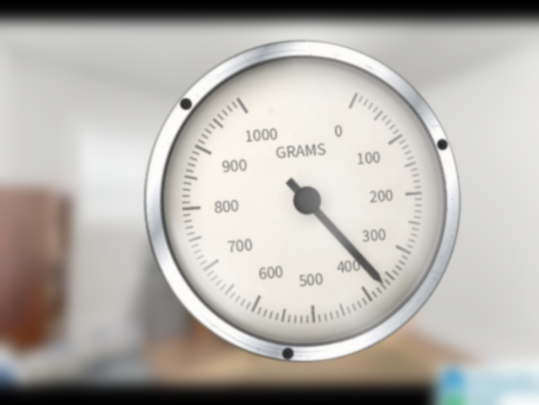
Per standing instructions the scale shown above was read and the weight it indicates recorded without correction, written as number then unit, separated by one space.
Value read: 370 g
